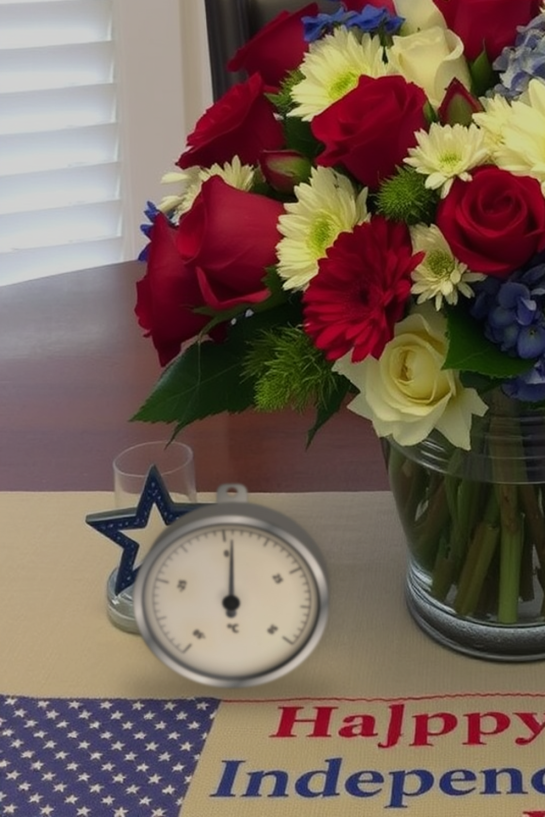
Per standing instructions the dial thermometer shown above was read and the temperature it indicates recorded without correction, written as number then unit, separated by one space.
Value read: 2.5 °C
